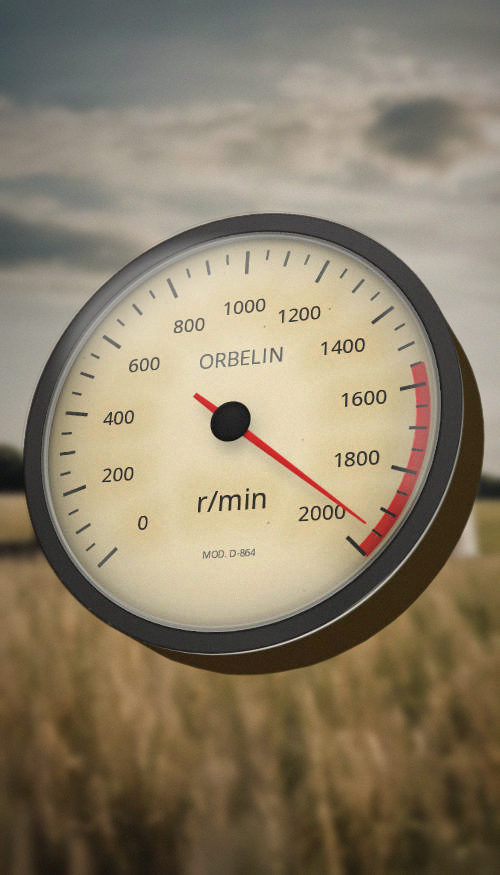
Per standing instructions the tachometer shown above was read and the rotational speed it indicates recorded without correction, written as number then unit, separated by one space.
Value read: 1950 rpm
